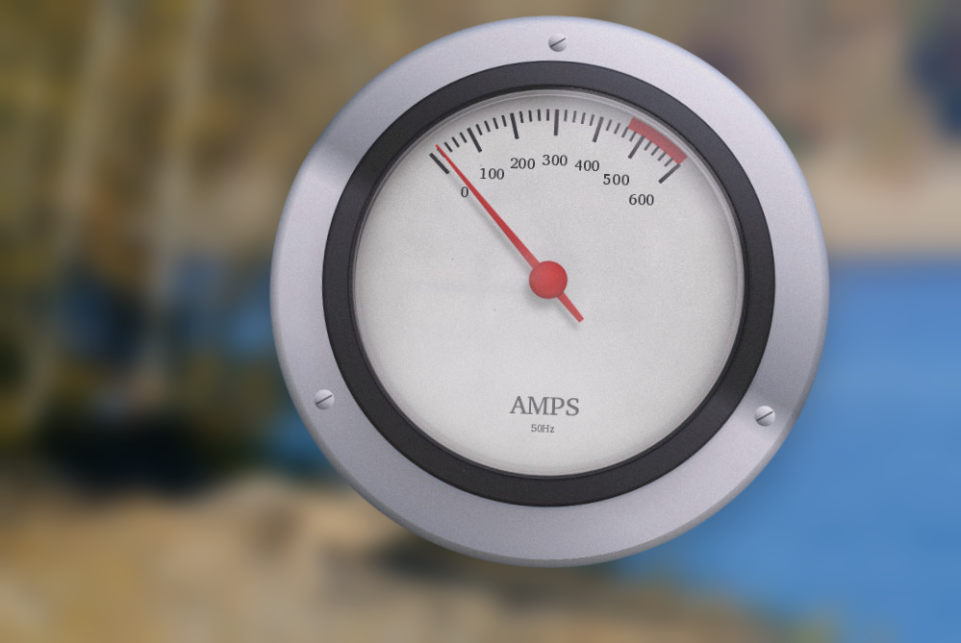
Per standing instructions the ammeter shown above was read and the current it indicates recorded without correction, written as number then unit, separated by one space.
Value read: 20 A
